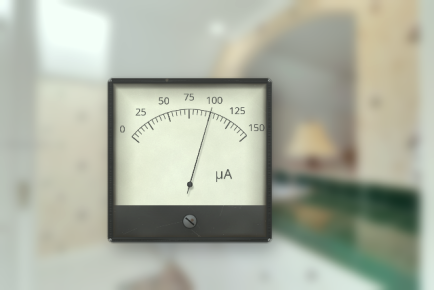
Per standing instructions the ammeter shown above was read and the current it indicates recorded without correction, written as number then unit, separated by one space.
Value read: 100 µA
